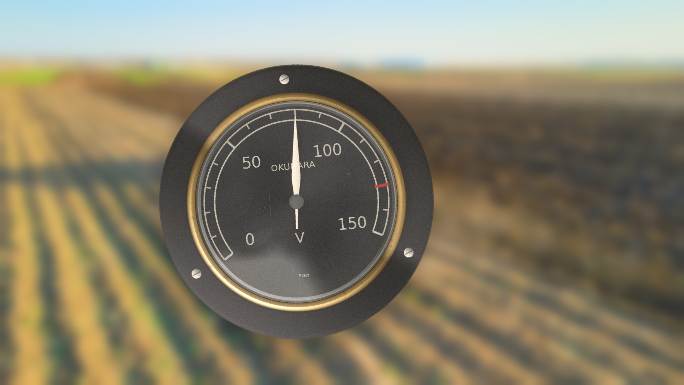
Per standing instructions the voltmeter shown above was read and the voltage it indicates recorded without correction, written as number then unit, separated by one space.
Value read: 80 V
